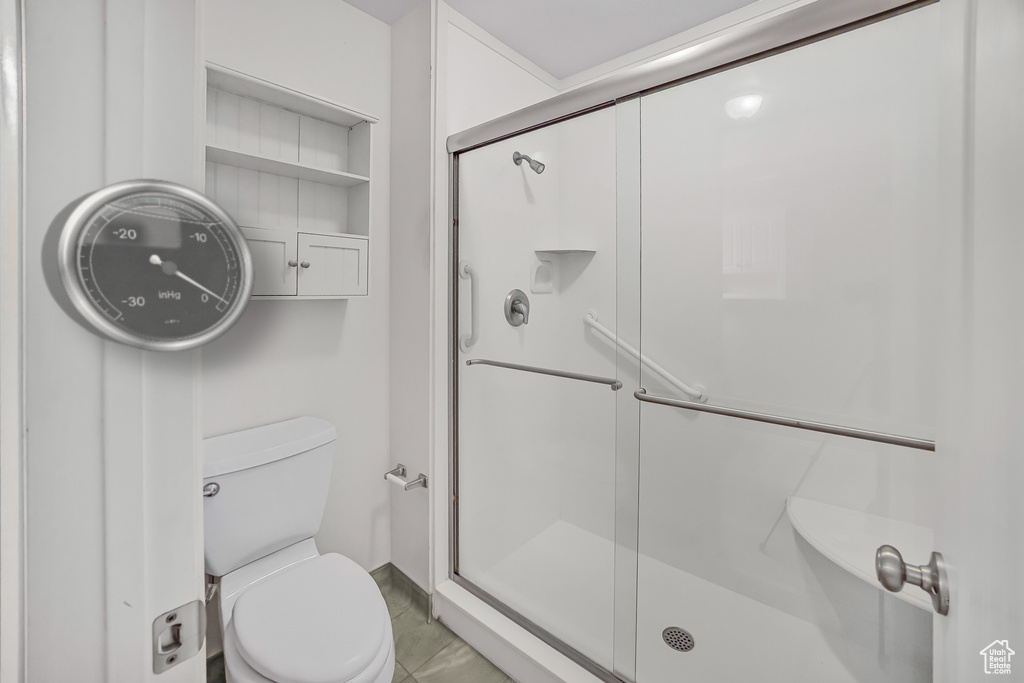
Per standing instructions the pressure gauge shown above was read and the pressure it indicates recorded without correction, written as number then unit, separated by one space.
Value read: -1 inHg
